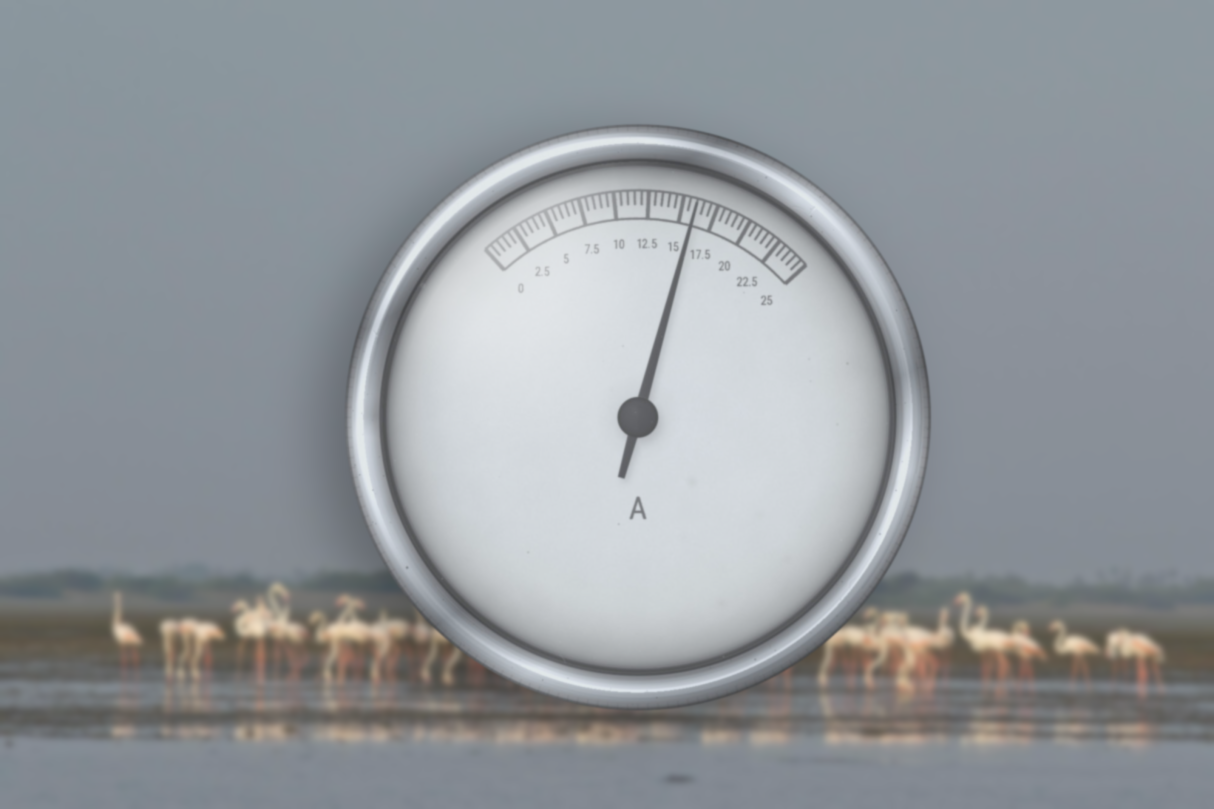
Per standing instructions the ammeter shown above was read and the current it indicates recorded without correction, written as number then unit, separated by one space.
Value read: 16 A
